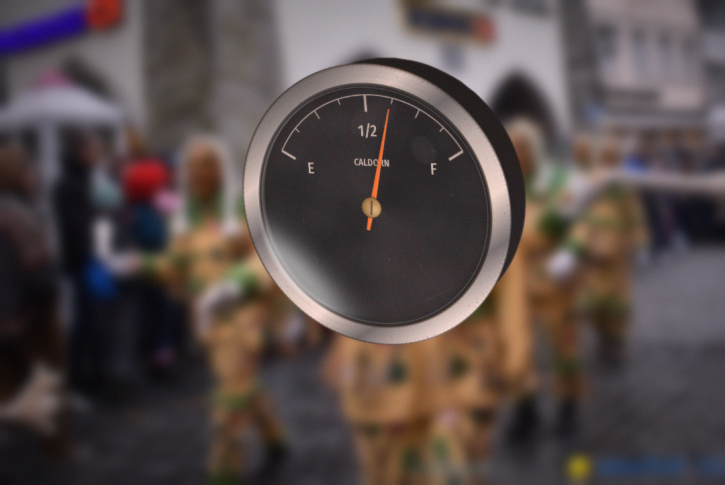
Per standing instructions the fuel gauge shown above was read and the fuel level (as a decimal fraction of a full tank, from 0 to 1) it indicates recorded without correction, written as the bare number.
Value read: 0.625
